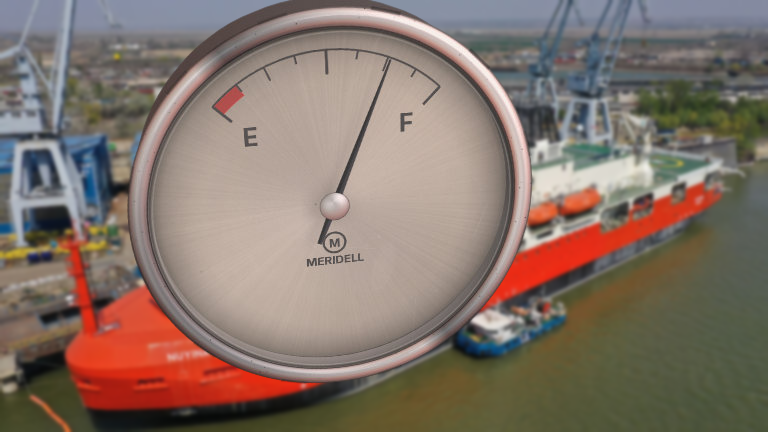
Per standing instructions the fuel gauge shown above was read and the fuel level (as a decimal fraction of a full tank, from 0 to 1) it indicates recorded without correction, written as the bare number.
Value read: 0.75
